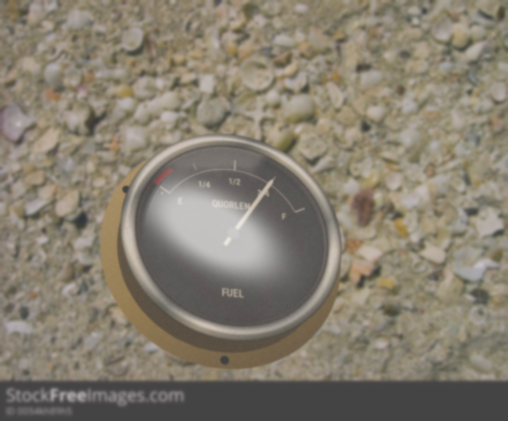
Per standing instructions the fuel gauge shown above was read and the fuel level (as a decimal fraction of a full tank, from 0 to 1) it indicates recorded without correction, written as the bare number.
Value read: 0.75
